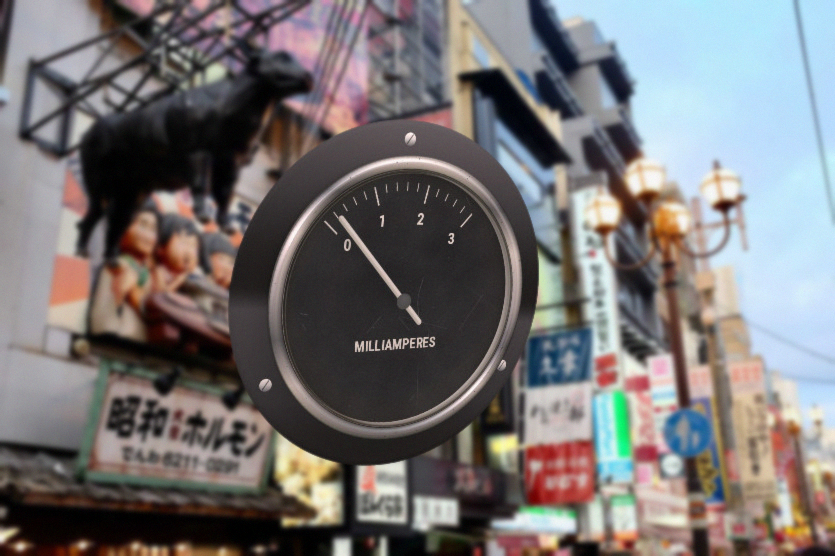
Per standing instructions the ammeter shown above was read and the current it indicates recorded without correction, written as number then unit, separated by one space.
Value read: 0.2 mA
